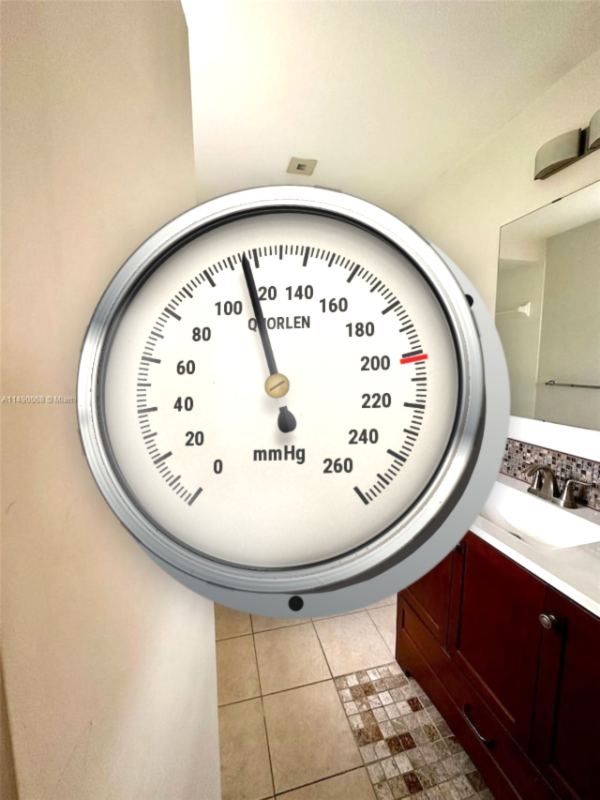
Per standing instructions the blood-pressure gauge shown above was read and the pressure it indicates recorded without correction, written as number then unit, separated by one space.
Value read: 116 mmHg
